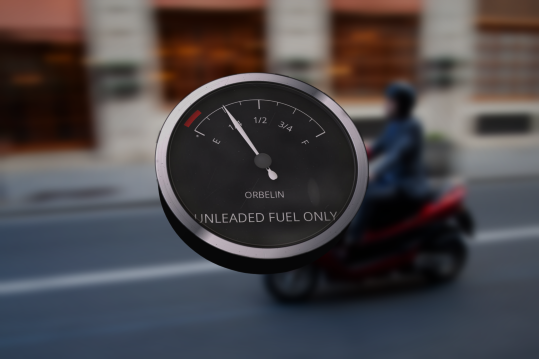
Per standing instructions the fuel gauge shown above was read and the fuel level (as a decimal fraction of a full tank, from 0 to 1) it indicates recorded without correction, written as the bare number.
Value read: 0.25
